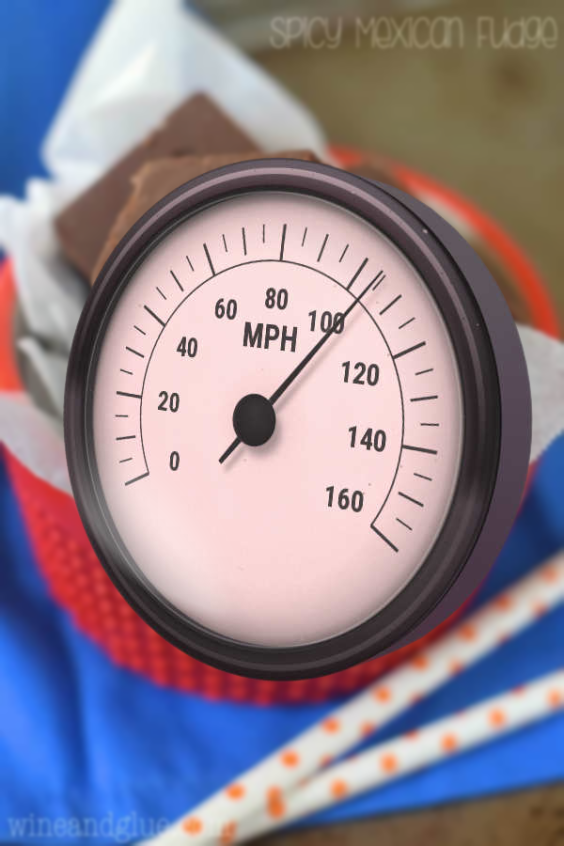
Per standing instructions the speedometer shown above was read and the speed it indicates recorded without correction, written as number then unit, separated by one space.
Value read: 105 mph
